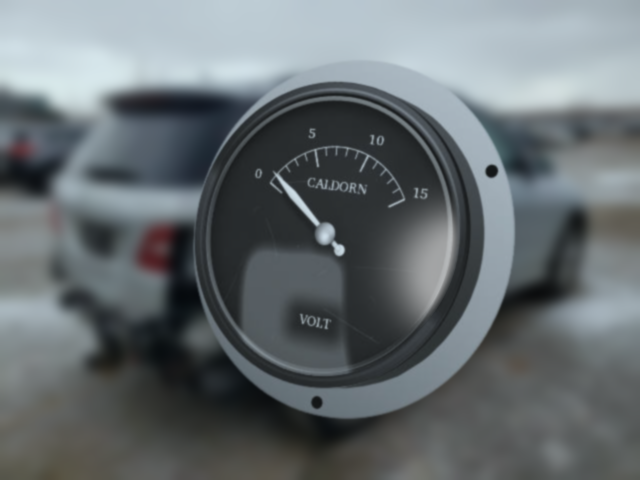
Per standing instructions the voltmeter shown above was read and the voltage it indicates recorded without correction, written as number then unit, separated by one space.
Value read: 1 V
